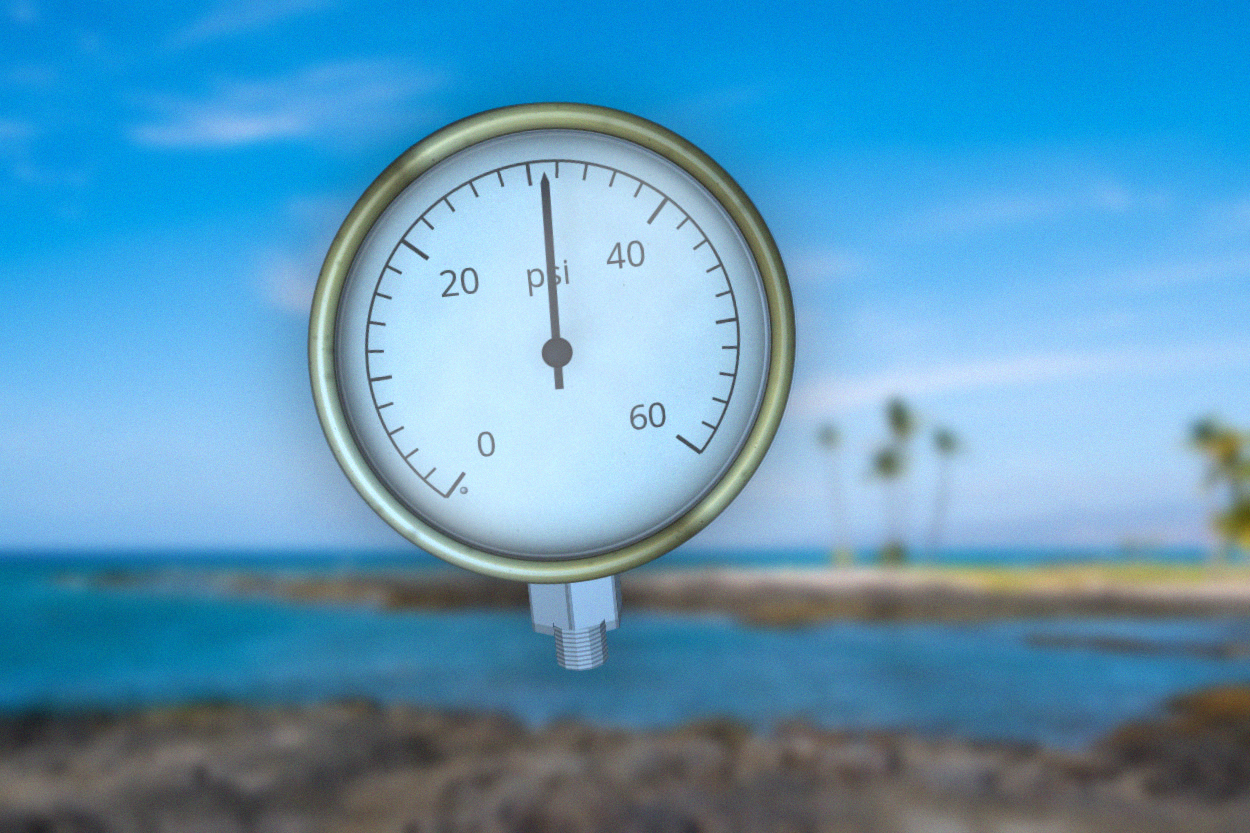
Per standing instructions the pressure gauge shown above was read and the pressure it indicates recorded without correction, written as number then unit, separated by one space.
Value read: 31 psi
